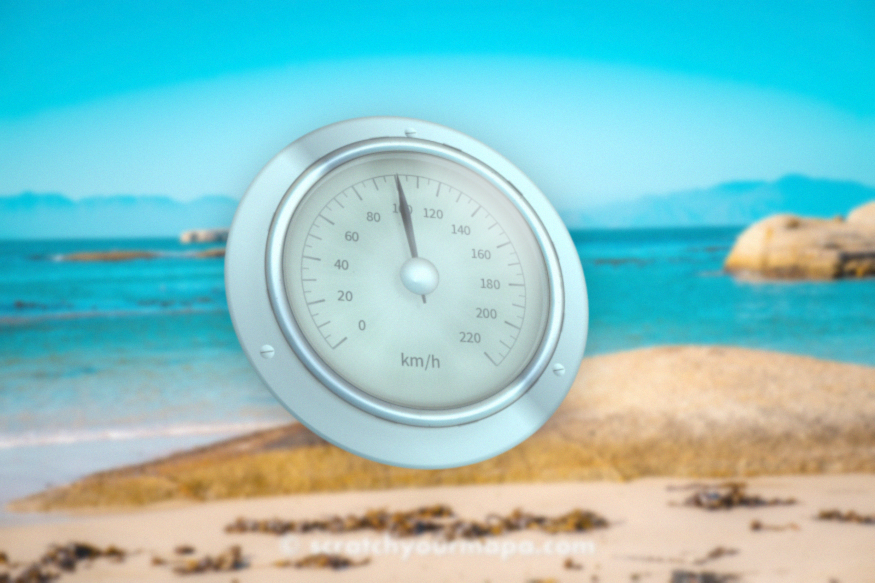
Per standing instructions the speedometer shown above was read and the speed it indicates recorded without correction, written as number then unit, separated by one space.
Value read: 100 km/h
